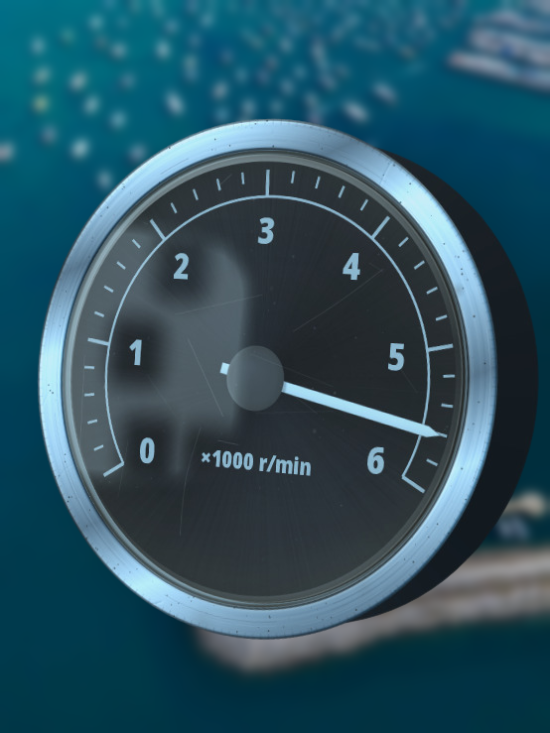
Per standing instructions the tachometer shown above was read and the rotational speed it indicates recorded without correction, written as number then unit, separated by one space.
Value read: 5600 rpm
